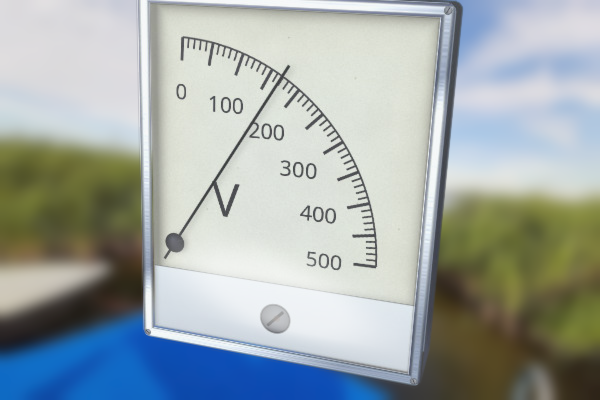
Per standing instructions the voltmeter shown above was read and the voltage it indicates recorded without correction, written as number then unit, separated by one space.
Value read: 170 V
